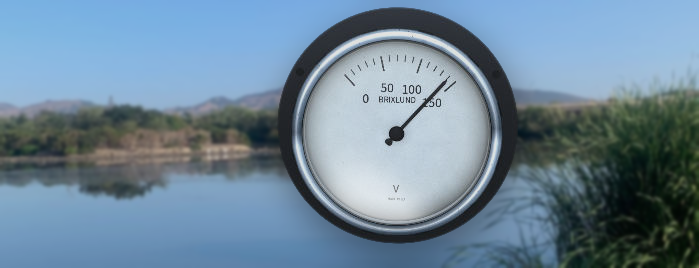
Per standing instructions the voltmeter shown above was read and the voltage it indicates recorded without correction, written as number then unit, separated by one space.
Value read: 140 V
